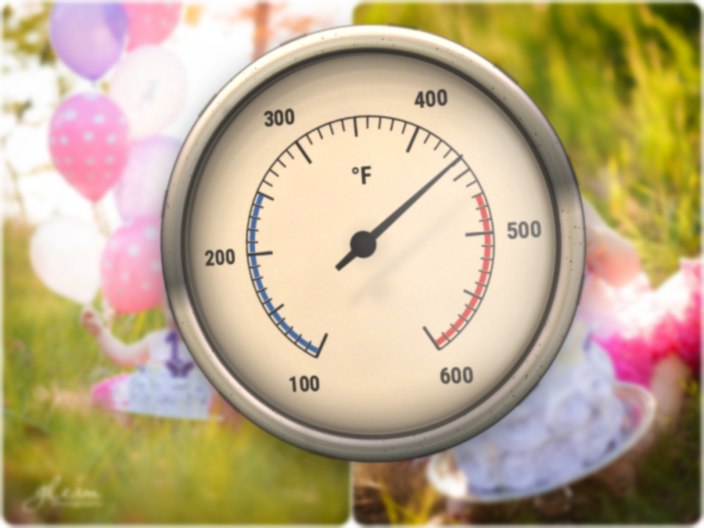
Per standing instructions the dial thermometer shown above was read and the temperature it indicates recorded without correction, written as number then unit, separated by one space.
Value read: 440 °F
